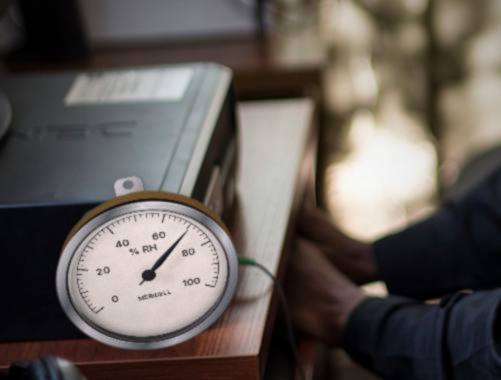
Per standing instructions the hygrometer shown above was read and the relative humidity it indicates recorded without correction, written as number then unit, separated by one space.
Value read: 70 %
